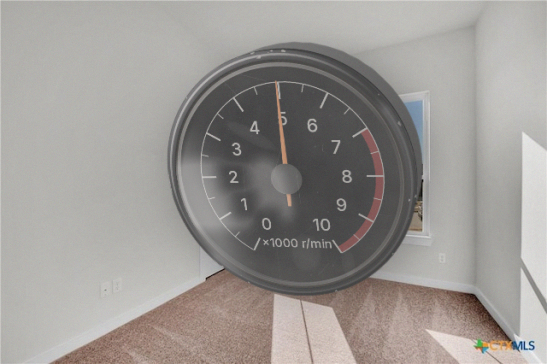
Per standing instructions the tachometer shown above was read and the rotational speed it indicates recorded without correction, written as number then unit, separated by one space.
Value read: 5000 rpm
